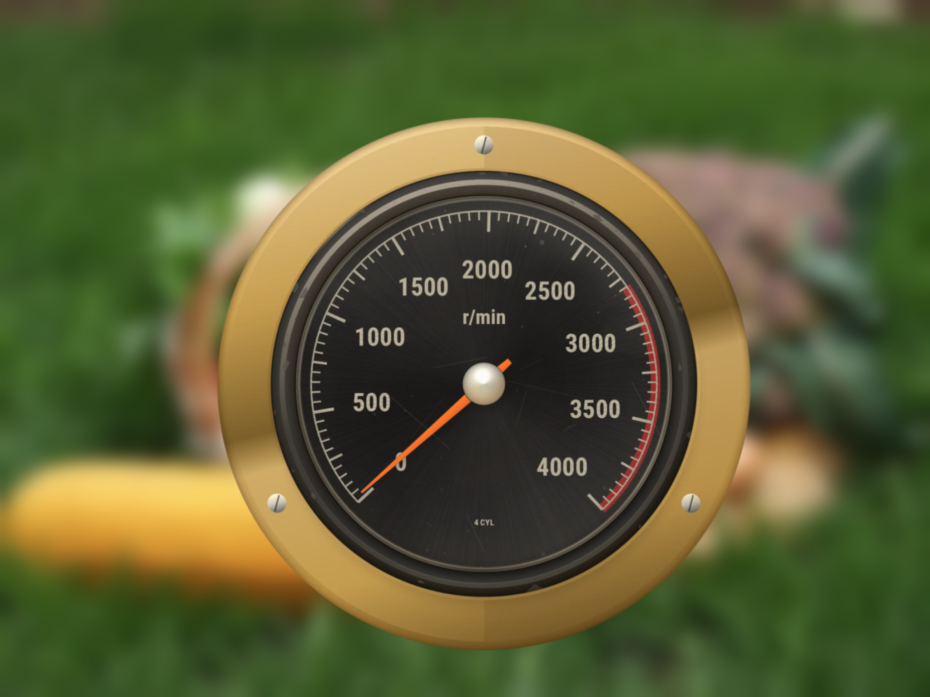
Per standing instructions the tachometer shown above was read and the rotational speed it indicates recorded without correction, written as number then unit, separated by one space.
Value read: 25 rpm
